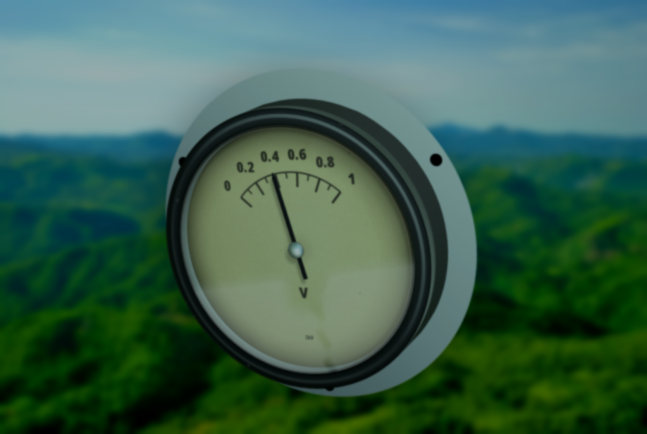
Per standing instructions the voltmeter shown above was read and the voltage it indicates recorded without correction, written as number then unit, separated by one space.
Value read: 0.4 V
